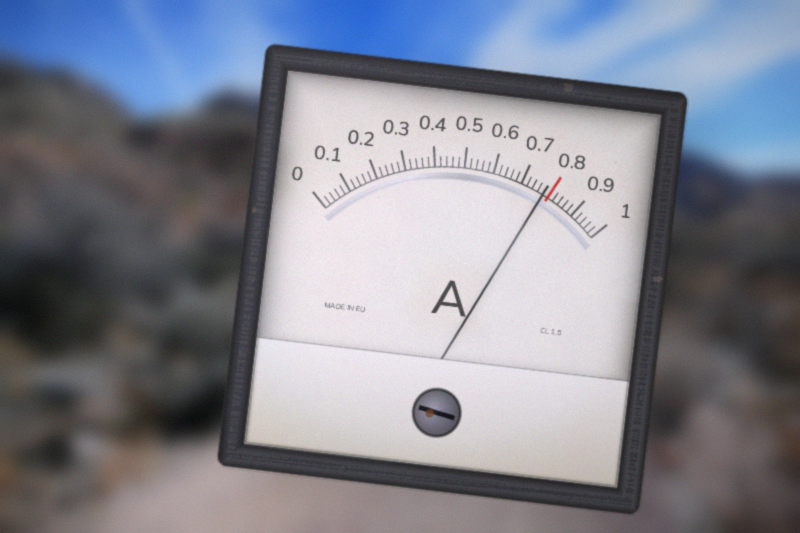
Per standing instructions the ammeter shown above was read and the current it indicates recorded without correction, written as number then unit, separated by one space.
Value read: 0.78 A
